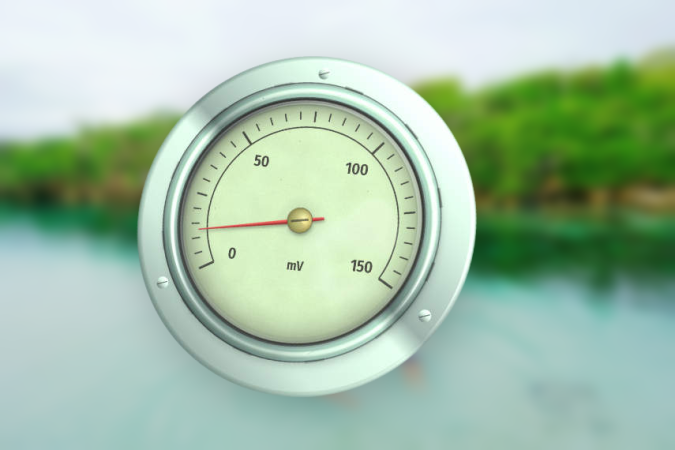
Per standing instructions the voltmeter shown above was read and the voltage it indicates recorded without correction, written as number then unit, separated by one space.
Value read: 12.5 mV
